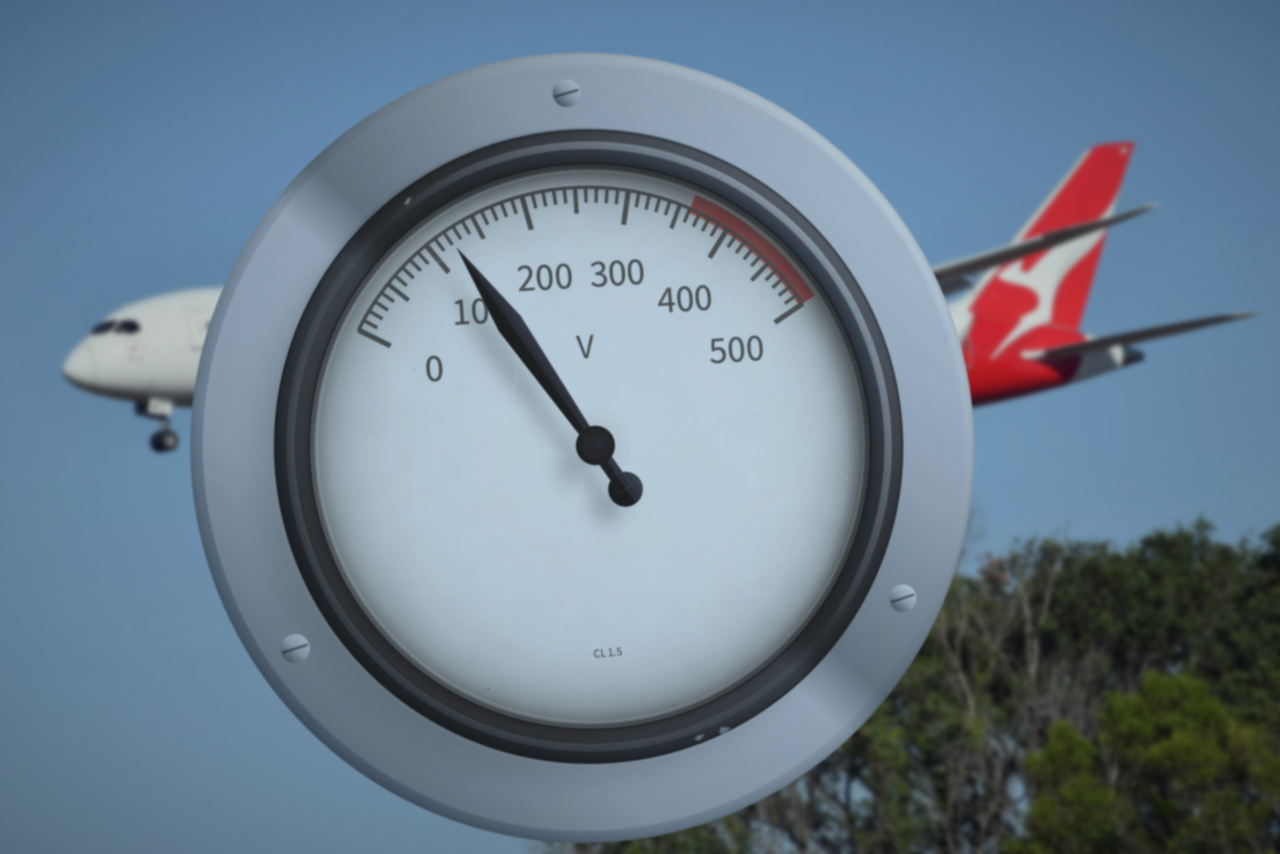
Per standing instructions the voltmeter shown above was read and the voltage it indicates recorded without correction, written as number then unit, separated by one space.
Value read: 120 V
